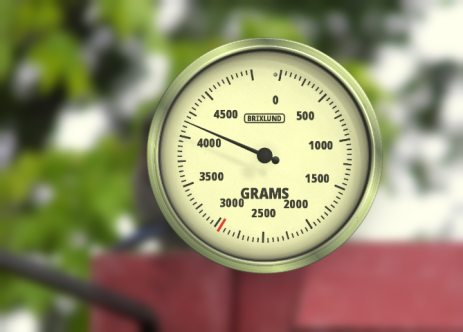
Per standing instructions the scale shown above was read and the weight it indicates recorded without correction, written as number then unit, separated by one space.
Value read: 4150 g
